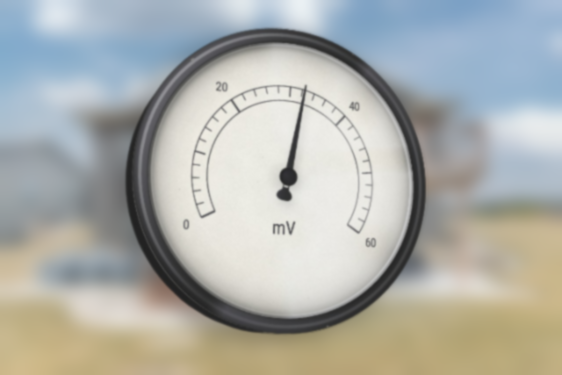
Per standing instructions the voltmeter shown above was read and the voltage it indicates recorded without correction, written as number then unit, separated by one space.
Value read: 32 mV
